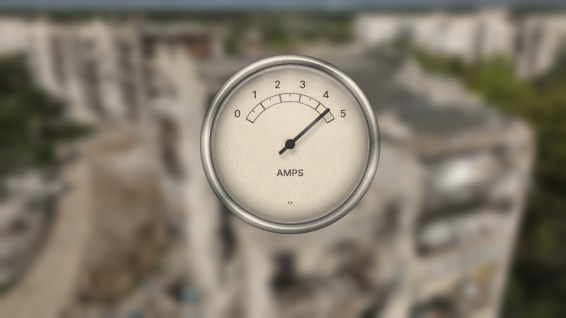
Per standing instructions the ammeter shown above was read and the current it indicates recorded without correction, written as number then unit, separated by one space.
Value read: 4.5 A
